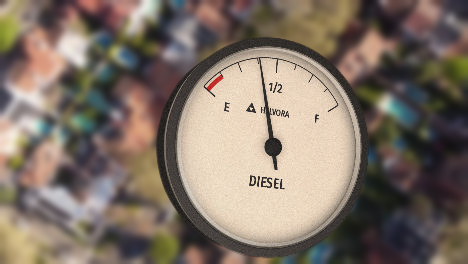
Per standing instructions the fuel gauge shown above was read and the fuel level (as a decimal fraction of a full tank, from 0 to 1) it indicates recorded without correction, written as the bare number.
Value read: 0.375
